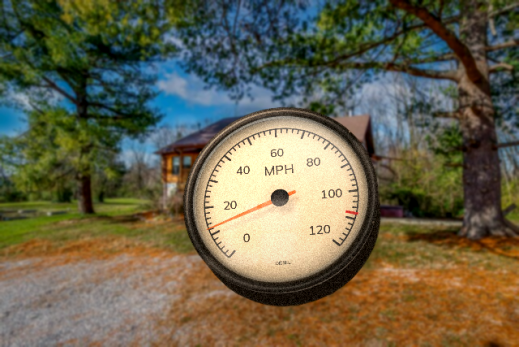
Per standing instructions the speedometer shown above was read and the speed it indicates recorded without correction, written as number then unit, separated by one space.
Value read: 12 mph
